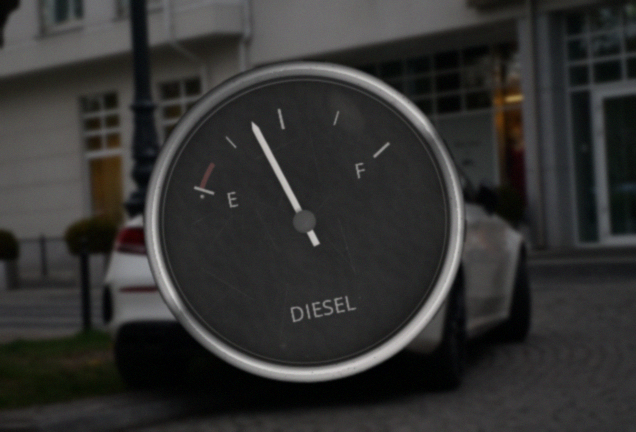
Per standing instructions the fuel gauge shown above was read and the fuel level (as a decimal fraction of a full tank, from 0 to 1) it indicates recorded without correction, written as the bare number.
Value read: 0.375
